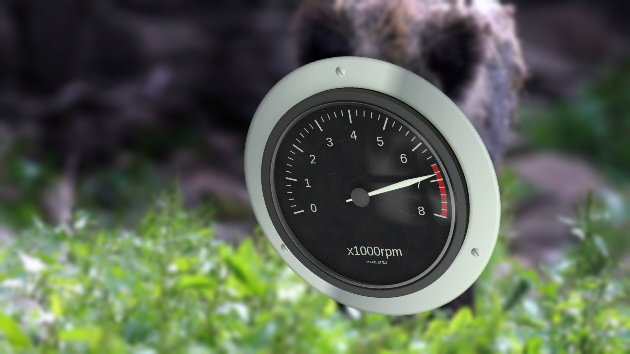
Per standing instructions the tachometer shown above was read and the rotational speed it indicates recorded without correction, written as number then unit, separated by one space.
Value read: 6800 rpm
